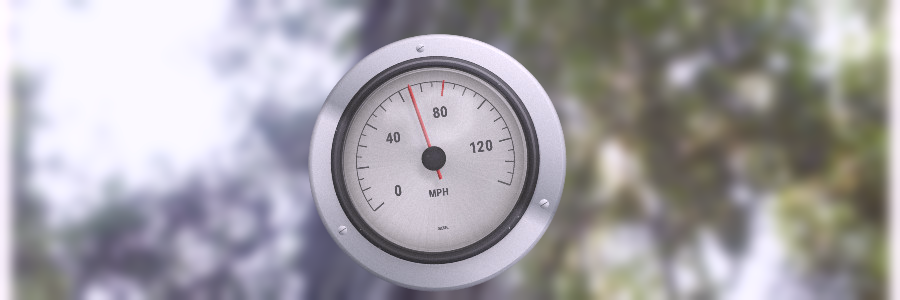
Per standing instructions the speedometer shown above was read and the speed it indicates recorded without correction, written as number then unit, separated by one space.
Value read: 65 mph
